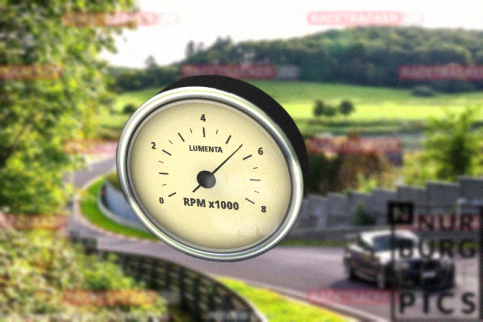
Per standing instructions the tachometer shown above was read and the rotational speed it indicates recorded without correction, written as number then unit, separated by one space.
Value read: 5500 rpm
